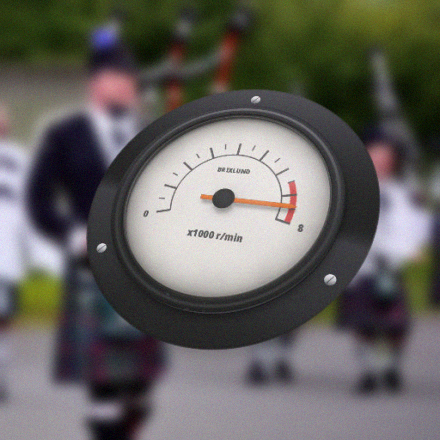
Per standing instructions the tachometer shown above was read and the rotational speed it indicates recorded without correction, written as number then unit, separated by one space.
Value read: 7500 rpm
